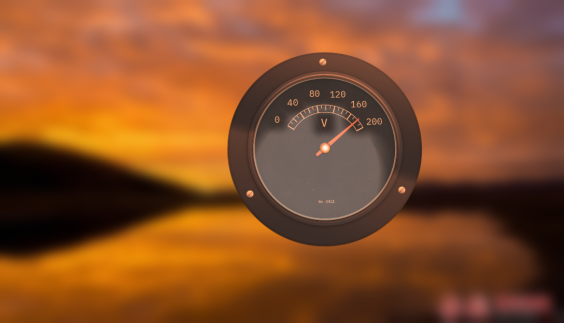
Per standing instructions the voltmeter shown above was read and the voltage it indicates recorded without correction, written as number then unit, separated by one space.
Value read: 180 V
